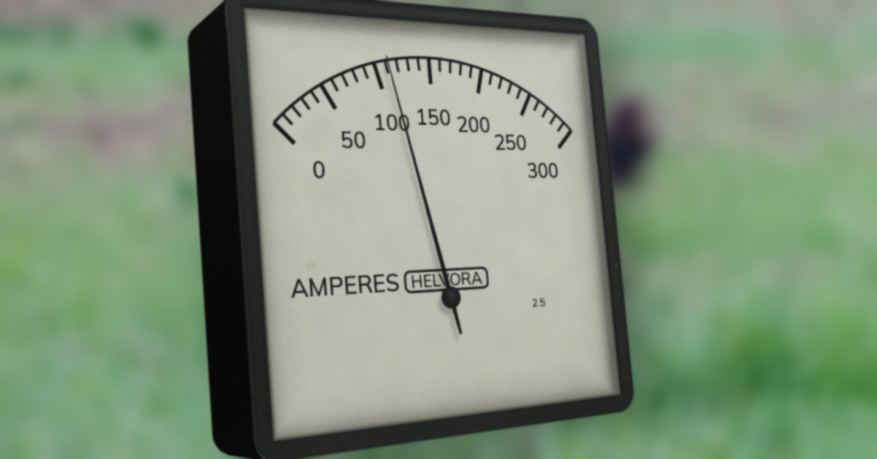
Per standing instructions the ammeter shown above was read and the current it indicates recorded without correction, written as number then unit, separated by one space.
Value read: 110 A
